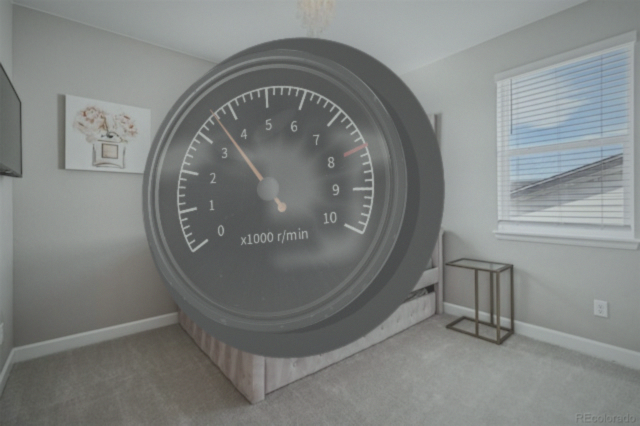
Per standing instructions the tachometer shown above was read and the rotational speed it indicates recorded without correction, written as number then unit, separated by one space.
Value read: 3600 rpm
